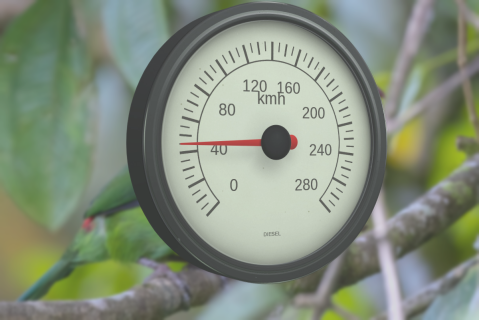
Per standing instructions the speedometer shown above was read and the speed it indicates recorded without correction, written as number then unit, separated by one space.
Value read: 45 km/h
